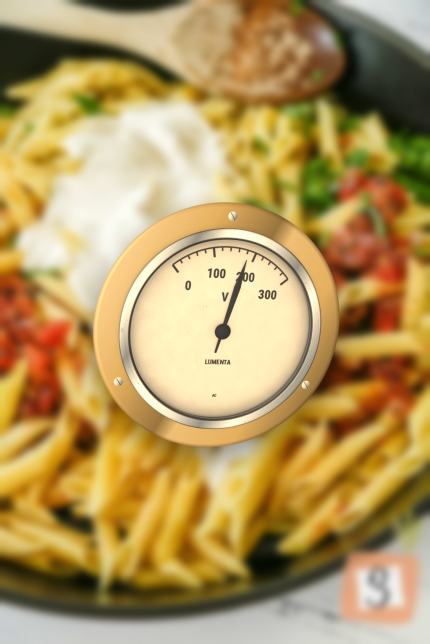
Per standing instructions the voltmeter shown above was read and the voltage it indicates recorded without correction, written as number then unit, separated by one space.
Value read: 180 V
